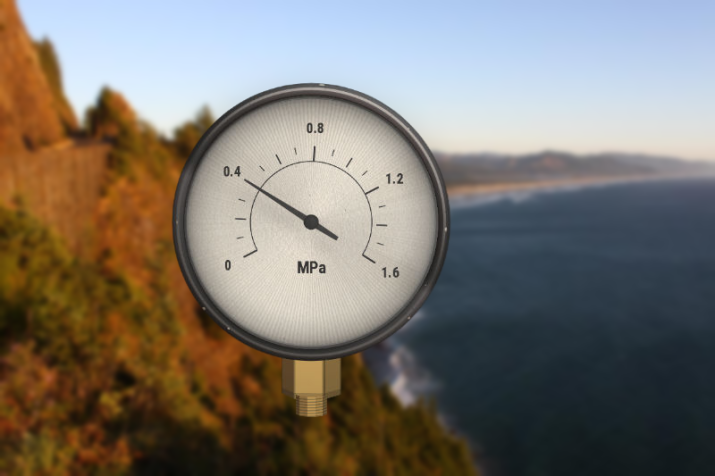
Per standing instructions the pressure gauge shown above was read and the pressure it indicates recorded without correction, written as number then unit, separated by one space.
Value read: 0.4 MPa
